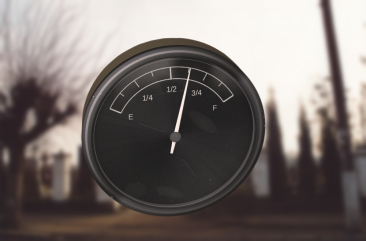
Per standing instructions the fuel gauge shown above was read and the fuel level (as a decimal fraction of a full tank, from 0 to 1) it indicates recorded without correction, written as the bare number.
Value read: 0.625
